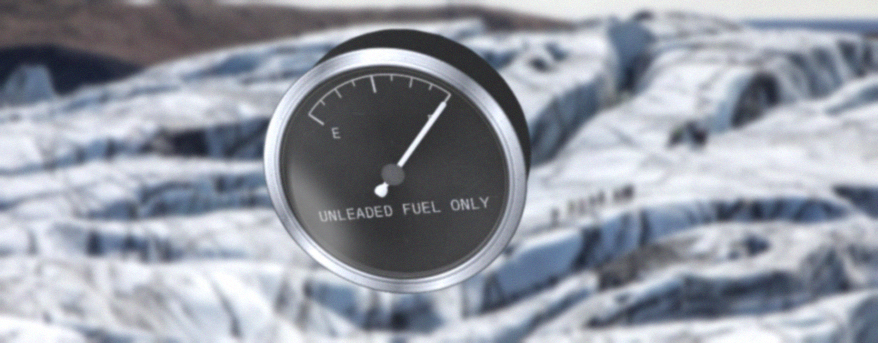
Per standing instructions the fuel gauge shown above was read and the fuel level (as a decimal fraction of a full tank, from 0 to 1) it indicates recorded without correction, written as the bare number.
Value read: 1
